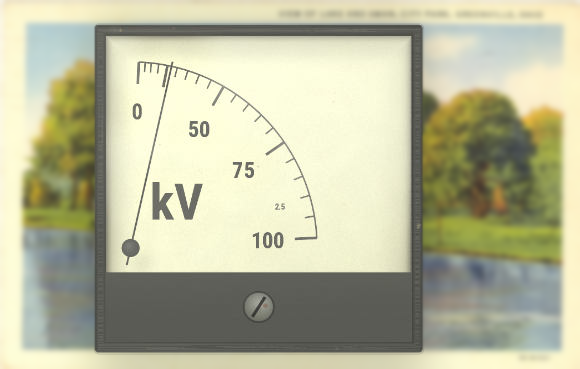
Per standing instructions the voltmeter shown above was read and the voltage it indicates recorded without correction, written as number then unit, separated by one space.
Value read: 27.5 kV
